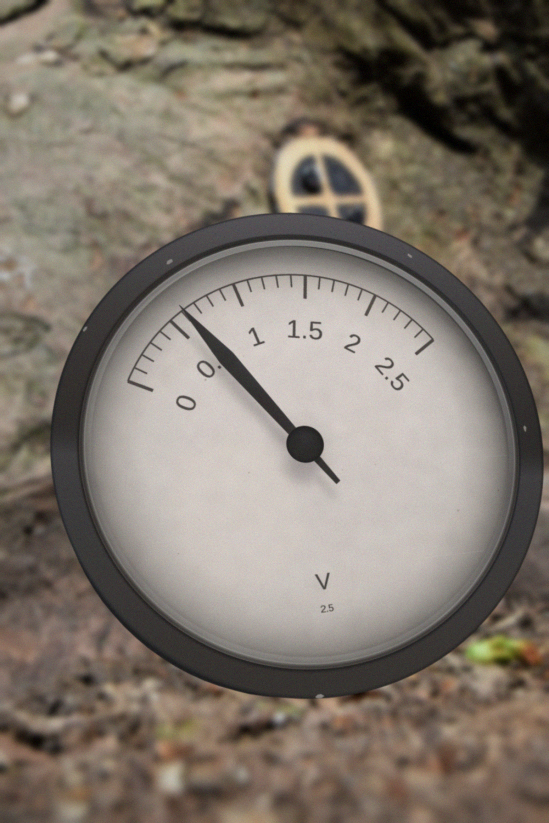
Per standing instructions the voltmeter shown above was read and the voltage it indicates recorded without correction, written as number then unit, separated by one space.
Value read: 0.6 V
